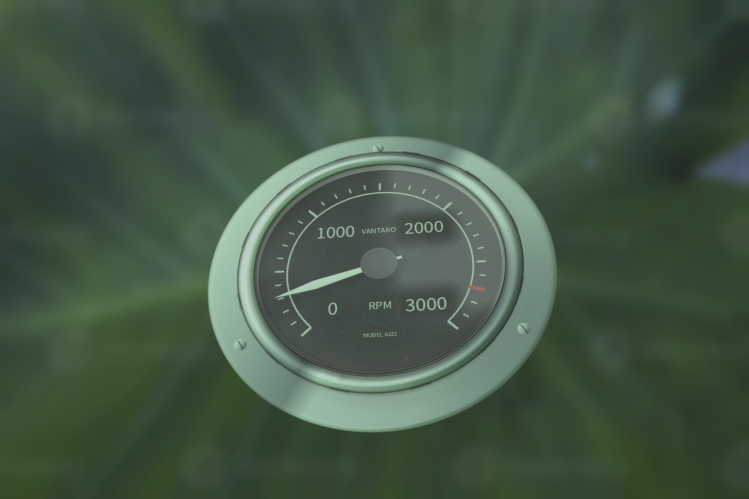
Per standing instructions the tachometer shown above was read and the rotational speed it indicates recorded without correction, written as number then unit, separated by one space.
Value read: 300 rpm
